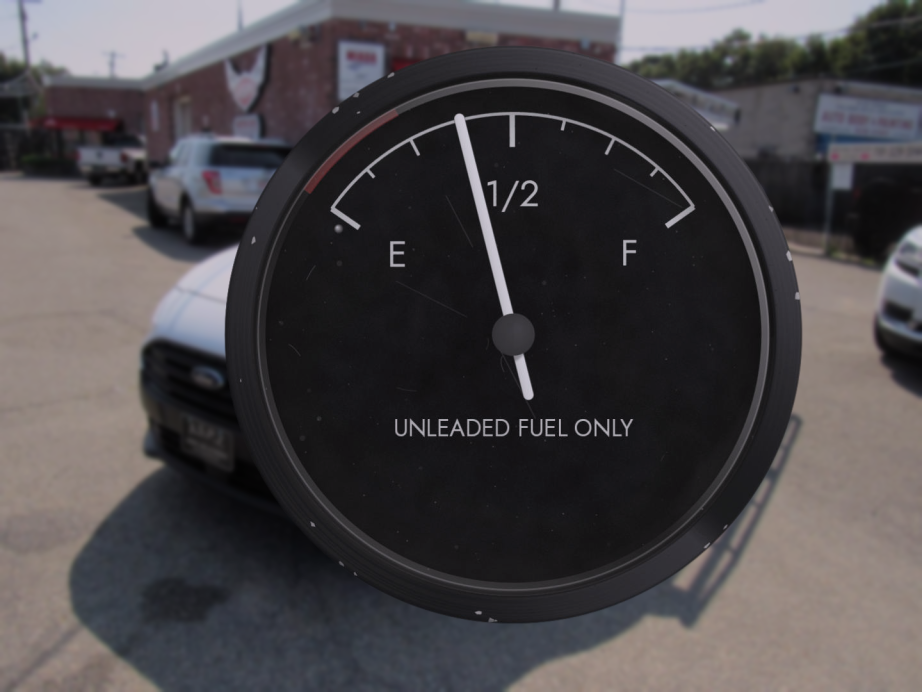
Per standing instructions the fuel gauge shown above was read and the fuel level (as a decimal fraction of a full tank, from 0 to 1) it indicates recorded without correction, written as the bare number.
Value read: 0.375
